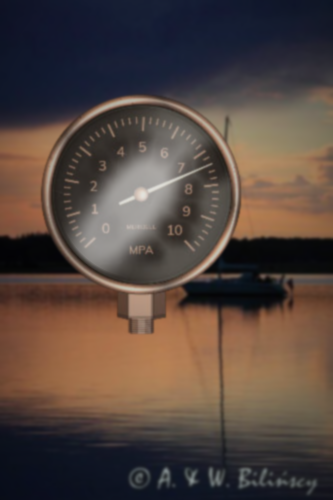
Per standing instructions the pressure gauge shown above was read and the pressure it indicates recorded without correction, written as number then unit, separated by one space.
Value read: 7.4 MPa
